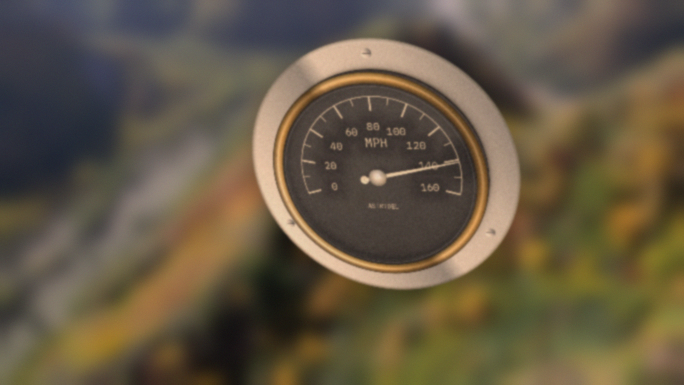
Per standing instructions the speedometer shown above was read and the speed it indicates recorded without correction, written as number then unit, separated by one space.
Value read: 140 mph
